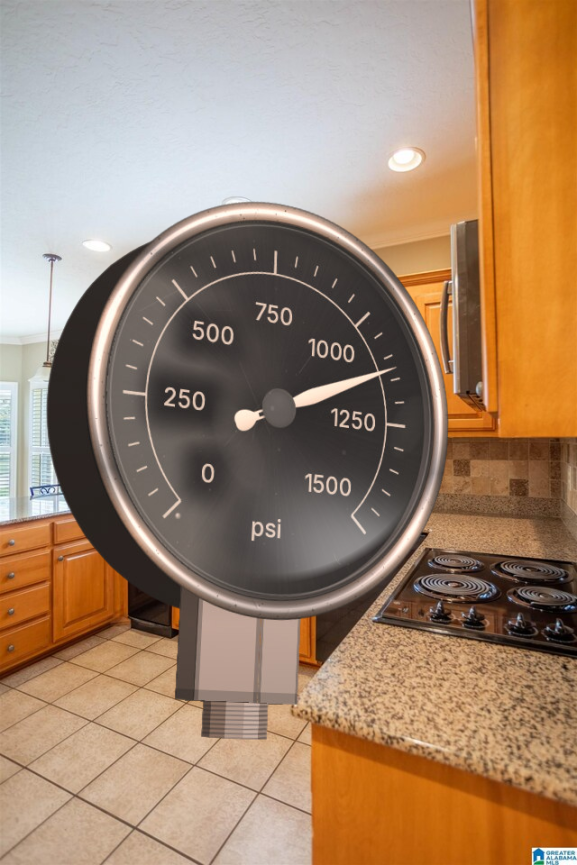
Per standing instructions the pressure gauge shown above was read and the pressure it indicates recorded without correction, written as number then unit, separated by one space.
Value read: 1125 psi
